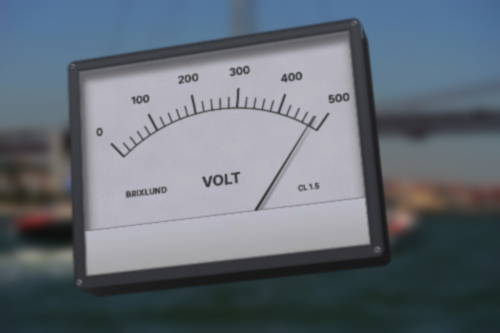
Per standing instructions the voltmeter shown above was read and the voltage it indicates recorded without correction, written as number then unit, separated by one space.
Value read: 480 V
